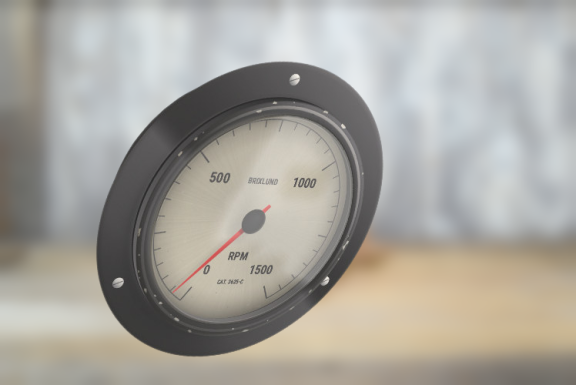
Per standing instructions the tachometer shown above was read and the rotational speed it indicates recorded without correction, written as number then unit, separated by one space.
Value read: 50 rpm
